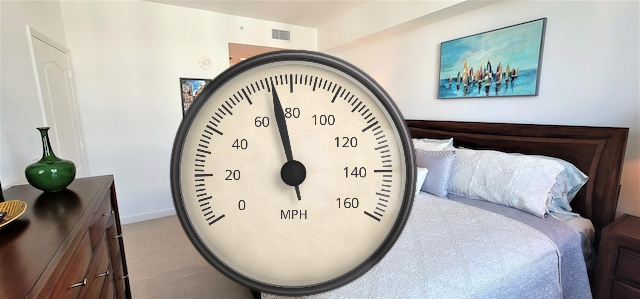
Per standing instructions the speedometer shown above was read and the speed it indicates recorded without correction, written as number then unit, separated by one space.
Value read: 72 mph
